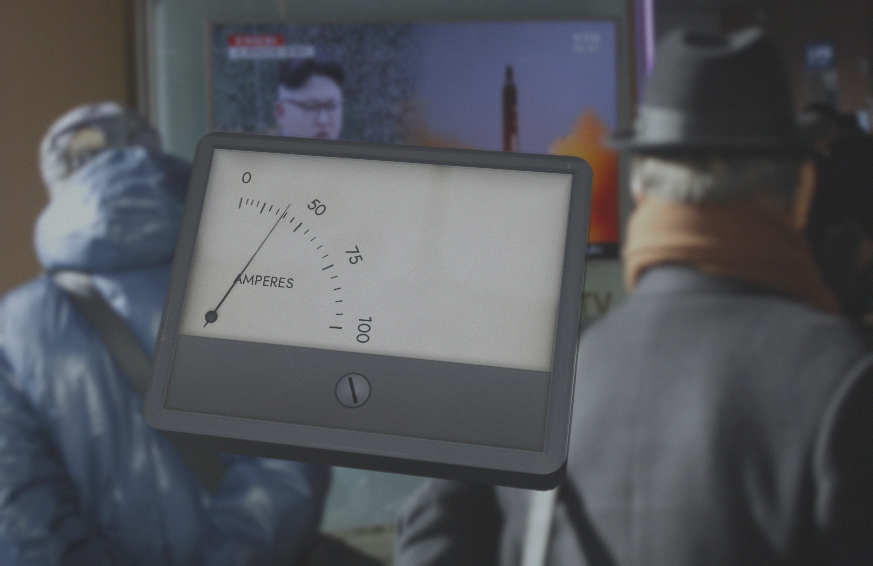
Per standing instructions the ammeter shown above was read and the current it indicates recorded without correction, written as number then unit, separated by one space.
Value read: 40 A
